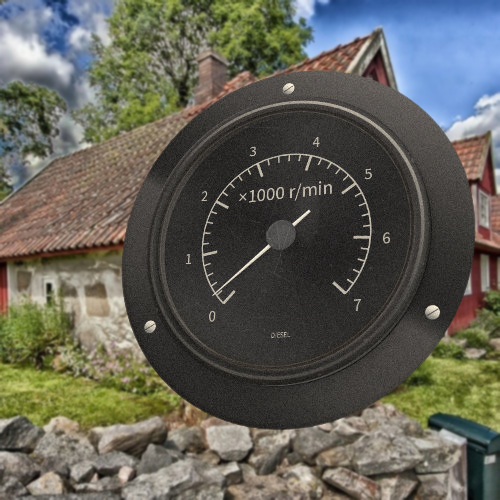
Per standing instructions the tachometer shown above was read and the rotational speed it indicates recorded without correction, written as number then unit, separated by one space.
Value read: 200 rpm
